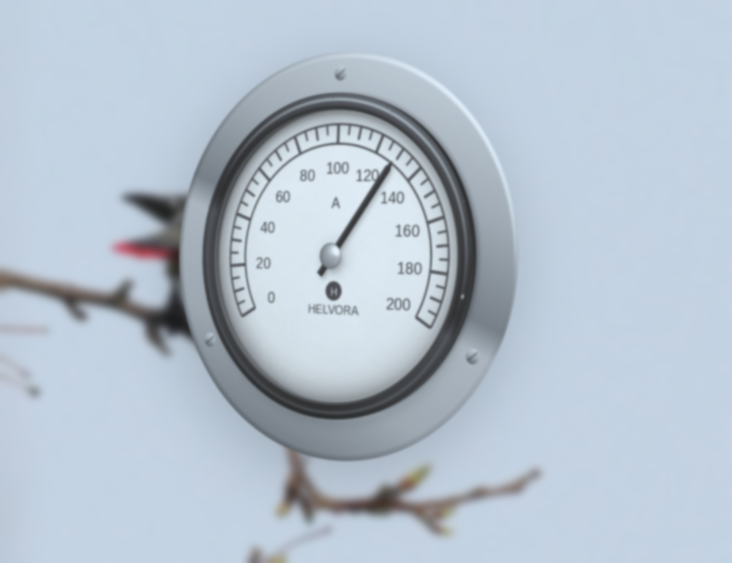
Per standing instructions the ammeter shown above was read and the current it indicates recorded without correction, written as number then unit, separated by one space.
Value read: 130 A
